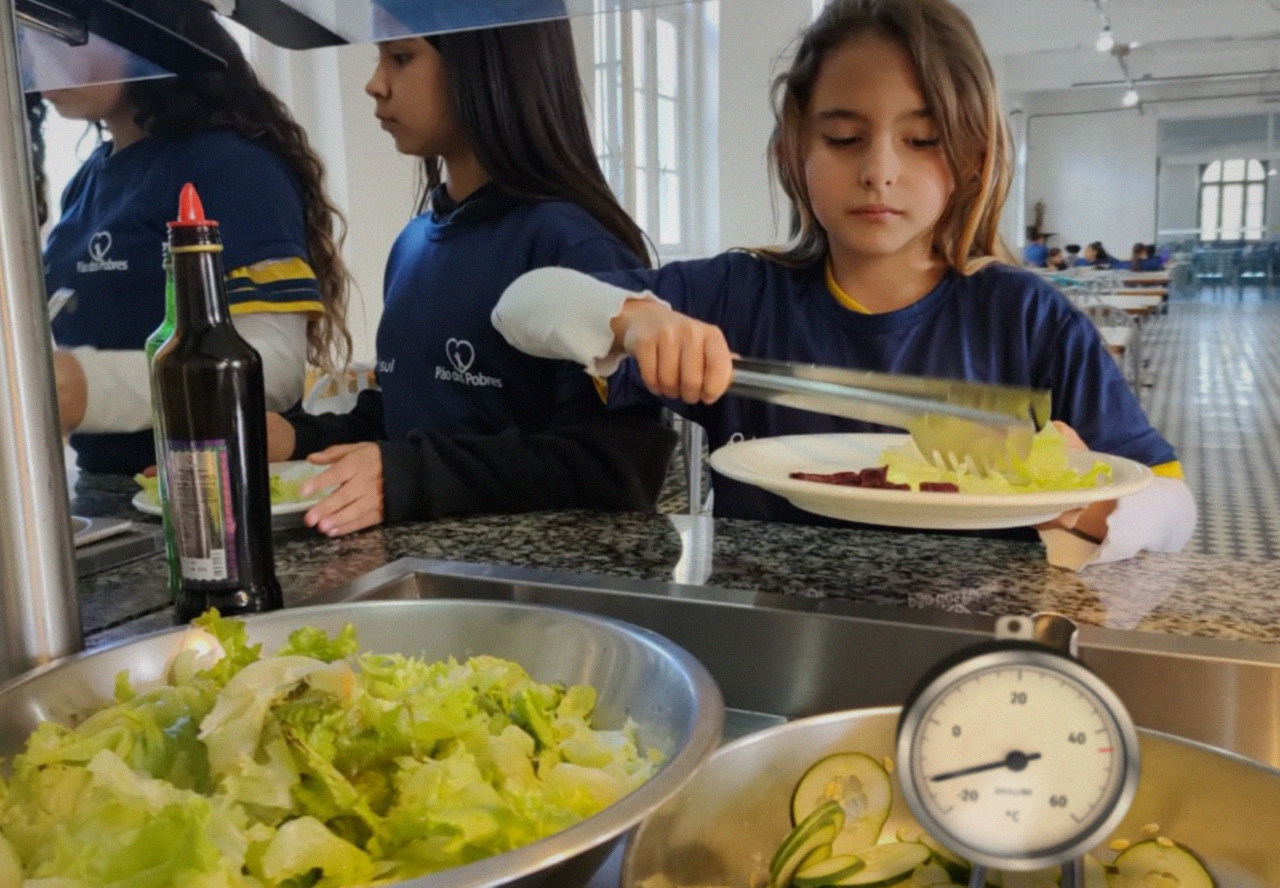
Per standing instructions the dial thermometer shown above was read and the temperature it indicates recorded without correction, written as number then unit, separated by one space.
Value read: -12 °C
